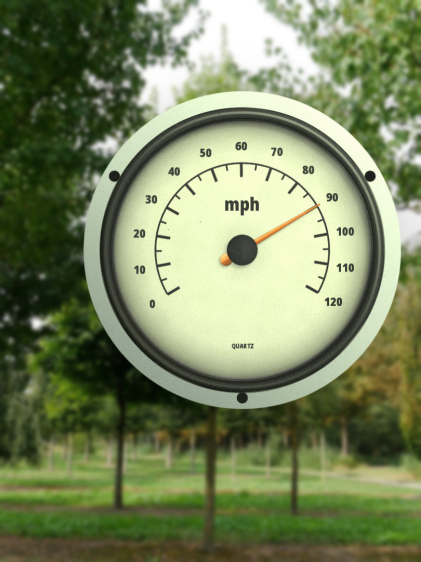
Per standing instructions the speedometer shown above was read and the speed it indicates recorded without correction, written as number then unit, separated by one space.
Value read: 90 mph
